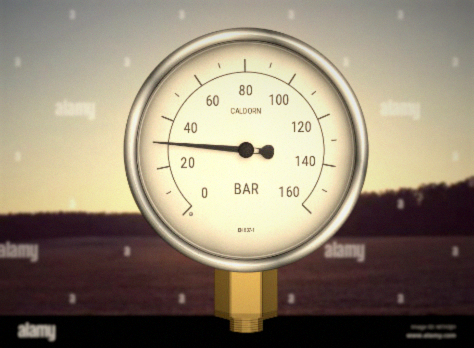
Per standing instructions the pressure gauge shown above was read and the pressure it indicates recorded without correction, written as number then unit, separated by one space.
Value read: 30 bar
